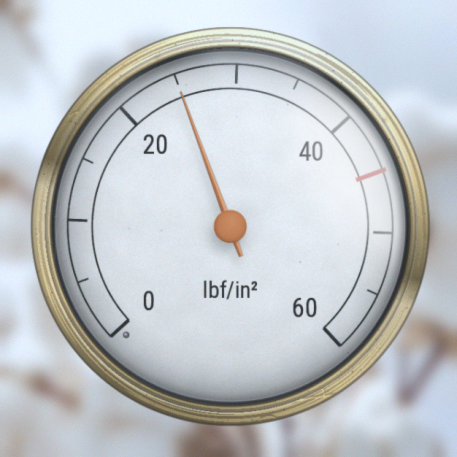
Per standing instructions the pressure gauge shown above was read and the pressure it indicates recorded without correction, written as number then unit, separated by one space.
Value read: 25 psi
